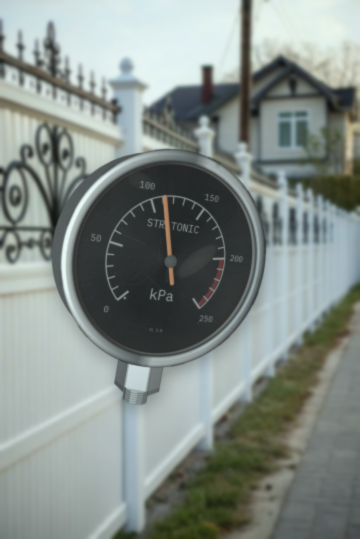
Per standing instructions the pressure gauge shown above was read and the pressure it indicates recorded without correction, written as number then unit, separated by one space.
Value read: 110 kPa
